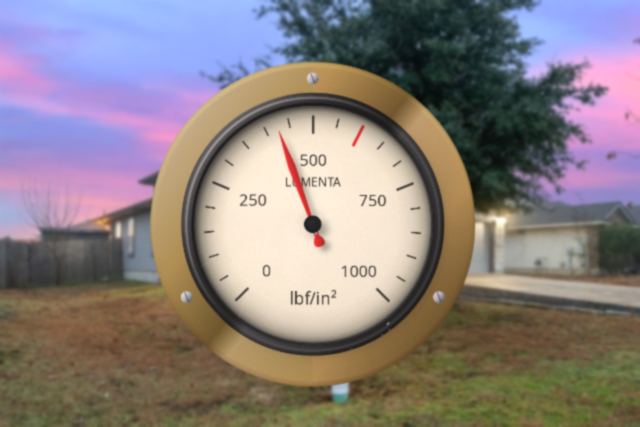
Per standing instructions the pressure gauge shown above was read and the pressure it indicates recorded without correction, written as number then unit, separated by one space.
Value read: 425 psi
